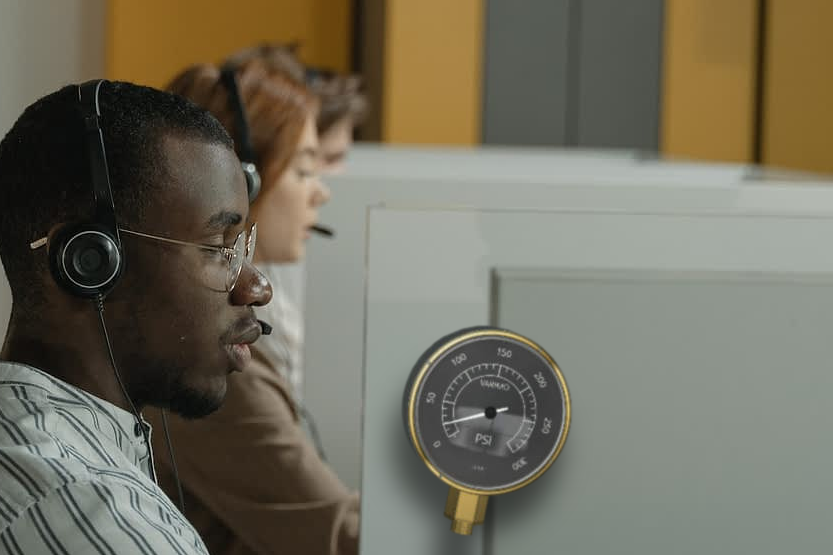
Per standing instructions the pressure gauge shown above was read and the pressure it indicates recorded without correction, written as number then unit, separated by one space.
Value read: 20 psi
